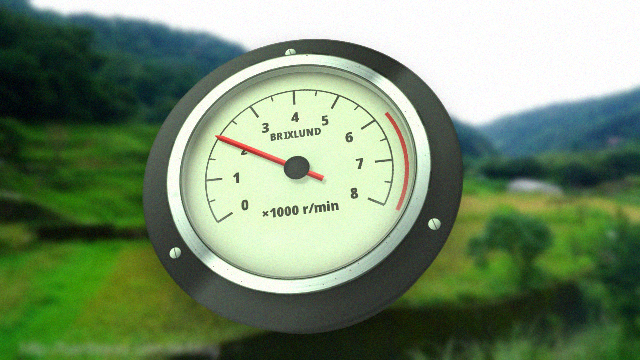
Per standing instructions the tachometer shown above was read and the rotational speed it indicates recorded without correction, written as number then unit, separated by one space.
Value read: 2000 rpm
